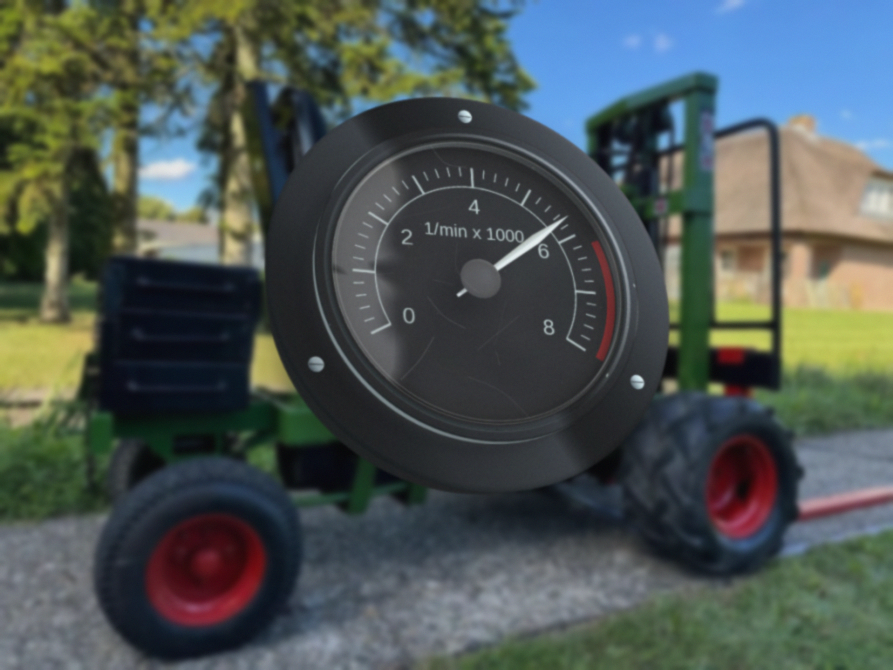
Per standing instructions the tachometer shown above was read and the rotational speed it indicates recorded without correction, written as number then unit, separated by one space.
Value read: 5700 rpm
